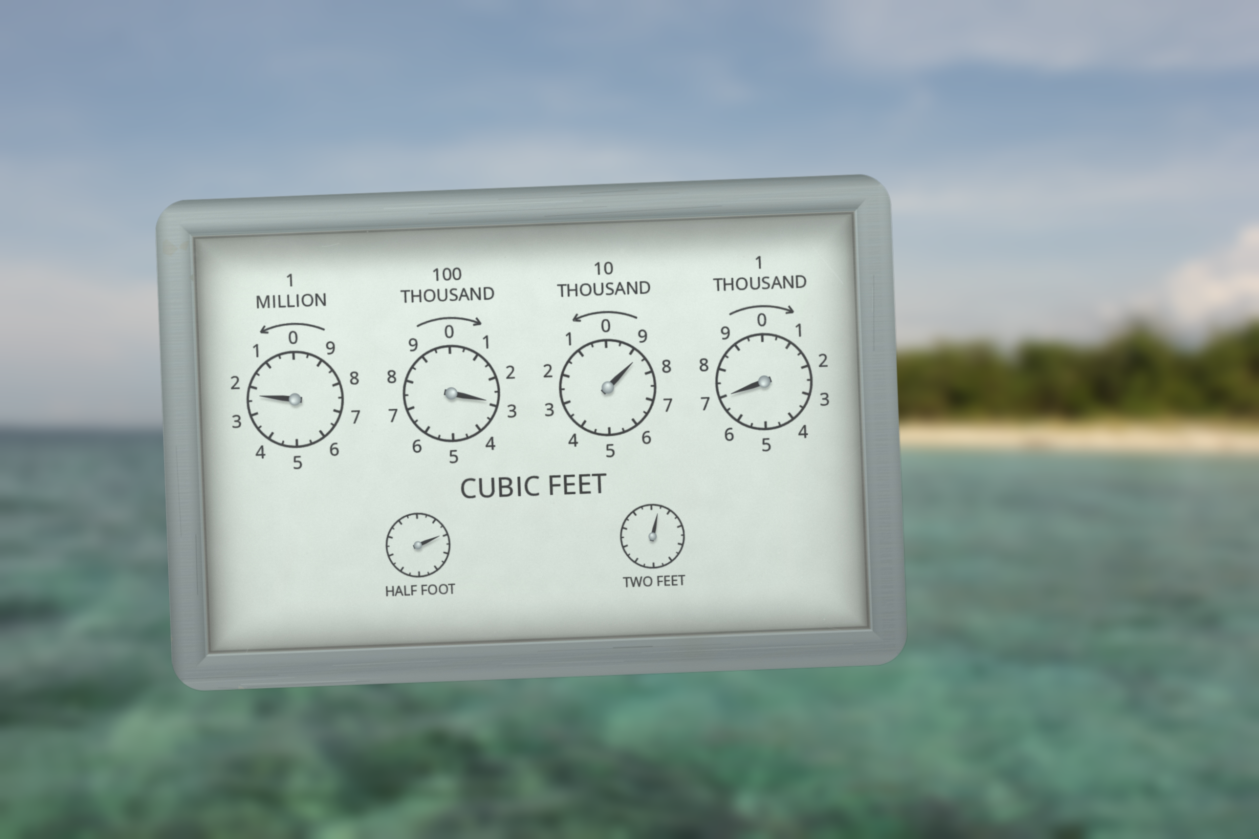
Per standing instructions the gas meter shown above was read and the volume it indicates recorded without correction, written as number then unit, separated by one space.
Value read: 228700 ft³
